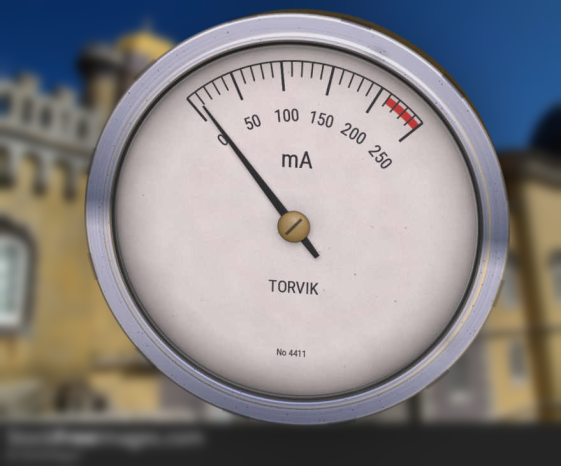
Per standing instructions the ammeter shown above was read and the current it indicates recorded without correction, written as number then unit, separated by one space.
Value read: 10 mA
